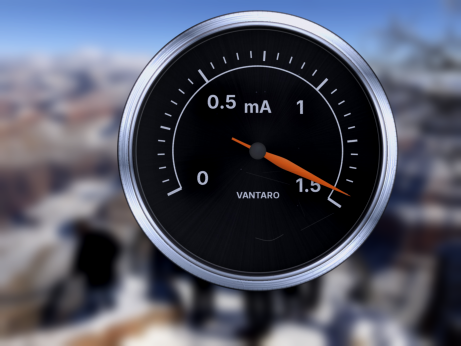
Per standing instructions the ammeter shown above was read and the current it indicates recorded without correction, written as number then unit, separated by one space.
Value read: 1.45 mA
